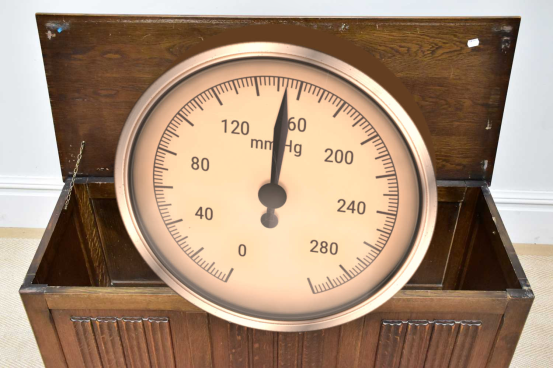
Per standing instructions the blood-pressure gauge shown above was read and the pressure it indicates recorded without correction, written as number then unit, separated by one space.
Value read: 154 mmHg
